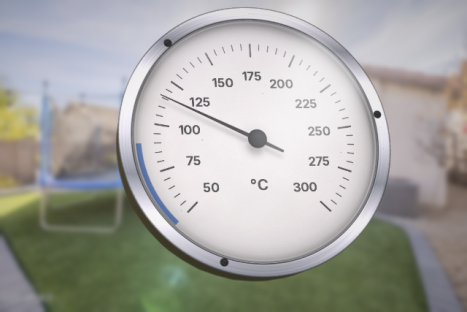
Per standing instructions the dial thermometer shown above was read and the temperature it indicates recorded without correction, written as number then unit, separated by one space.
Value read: 115 °C
